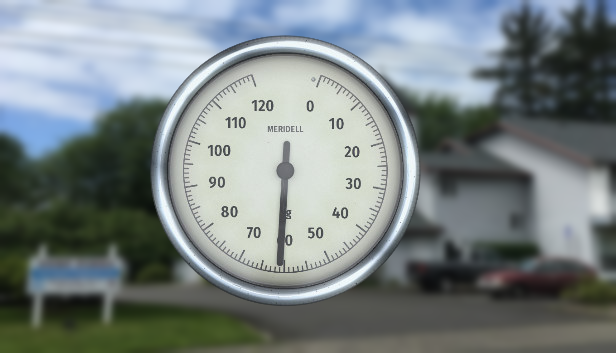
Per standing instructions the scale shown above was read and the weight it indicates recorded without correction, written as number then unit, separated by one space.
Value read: 61 kg
